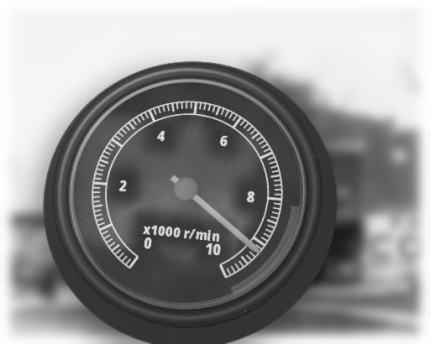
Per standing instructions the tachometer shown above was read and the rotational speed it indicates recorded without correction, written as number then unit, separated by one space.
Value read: 9200 rpm
